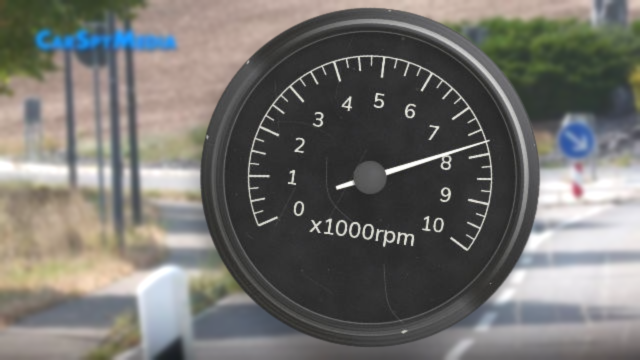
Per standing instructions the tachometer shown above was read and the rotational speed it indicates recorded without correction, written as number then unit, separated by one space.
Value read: 7750 rpm
